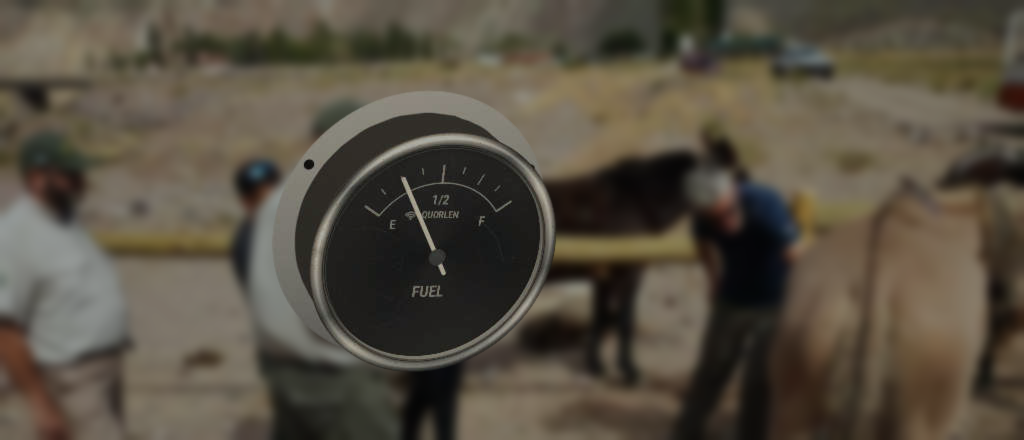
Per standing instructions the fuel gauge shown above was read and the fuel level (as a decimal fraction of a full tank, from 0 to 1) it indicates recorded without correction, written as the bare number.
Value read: 0.25
